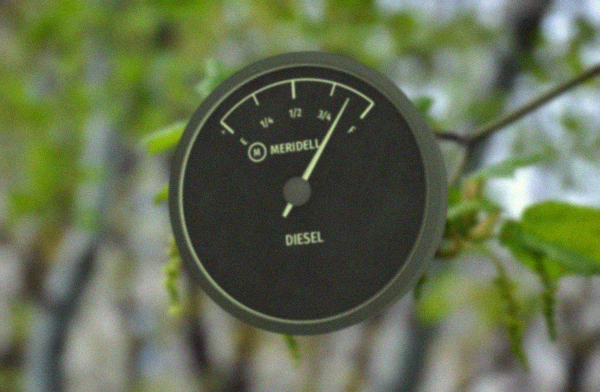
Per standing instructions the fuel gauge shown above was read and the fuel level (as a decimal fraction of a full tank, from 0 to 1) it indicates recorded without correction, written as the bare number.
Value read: 0.875
